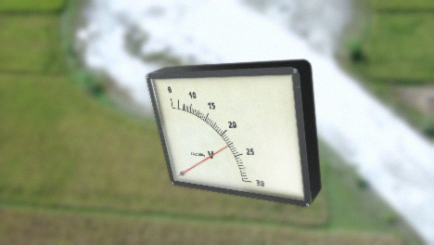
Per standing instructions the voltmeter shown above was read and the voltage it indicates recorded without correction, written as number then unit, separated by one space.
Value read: 22.5 V
